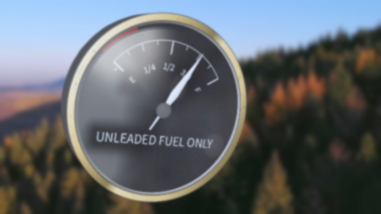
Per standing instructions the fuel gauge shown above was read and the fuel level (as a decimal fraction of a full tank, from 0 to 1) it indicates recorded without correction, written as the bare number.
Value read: 0.75
